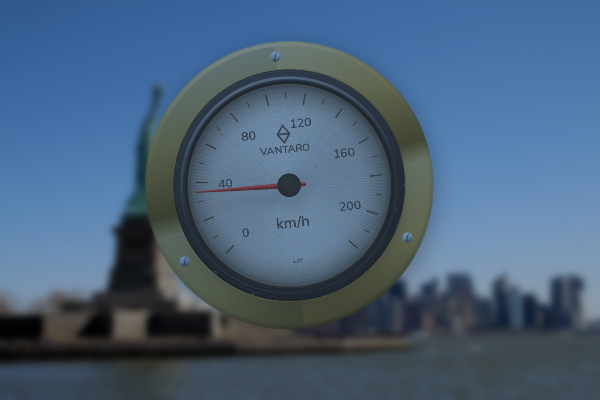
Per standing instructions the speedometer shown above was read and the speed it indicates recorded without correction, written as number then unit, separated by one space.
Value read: 35 km/h
